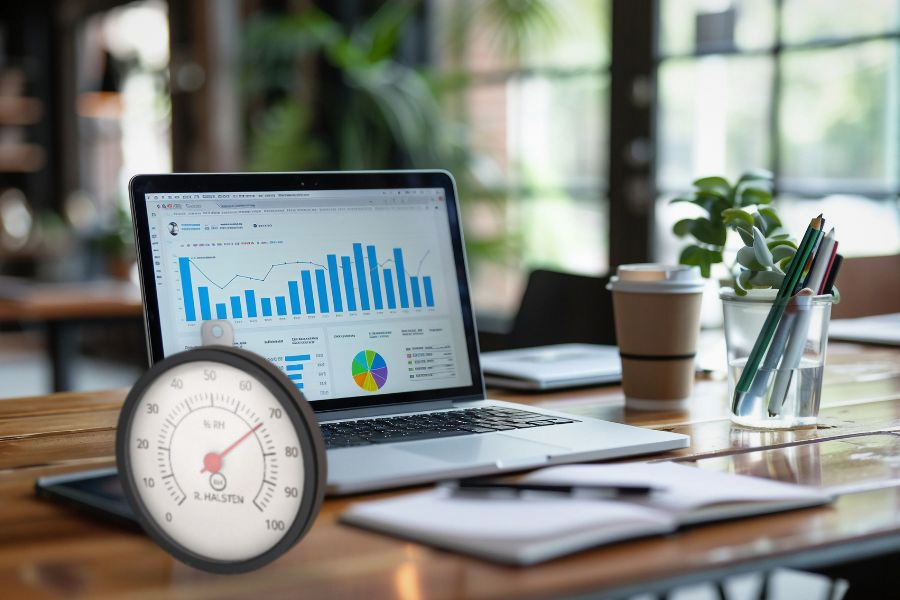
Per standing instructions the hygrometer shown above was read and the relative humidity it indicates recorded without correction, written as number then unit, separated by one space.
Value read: 70 %
